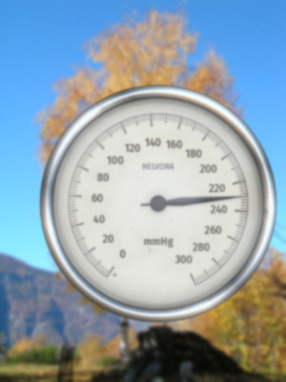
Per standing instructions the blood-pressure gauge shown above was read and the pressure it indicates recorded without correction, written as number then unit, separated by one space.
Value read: 230 mmHg
